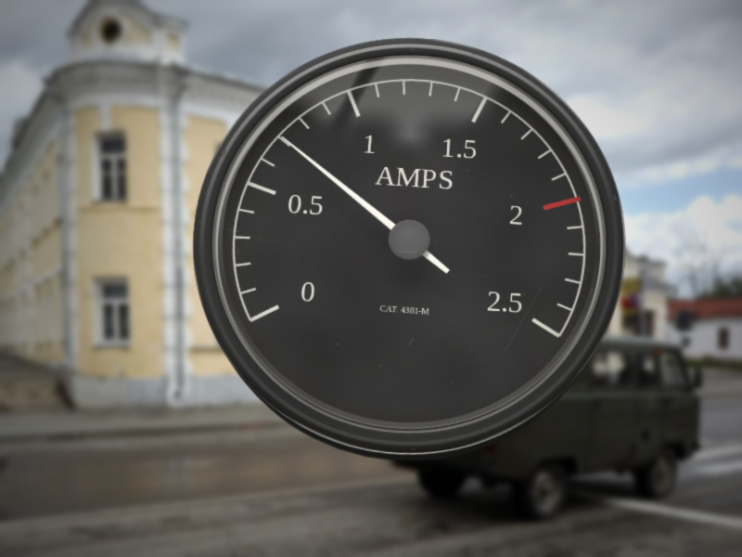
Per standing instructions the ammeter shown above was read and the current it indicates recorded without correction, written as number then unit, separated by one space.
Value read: 0.7 A
